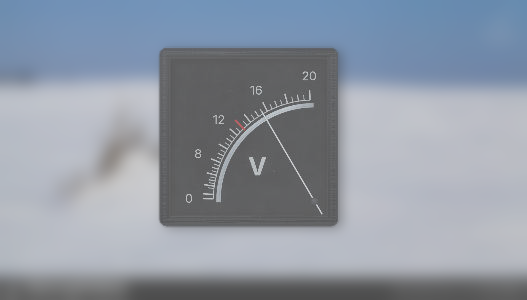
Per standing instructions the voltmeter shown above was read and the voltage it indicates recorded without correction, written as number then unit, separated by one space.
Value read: 15.5 V
